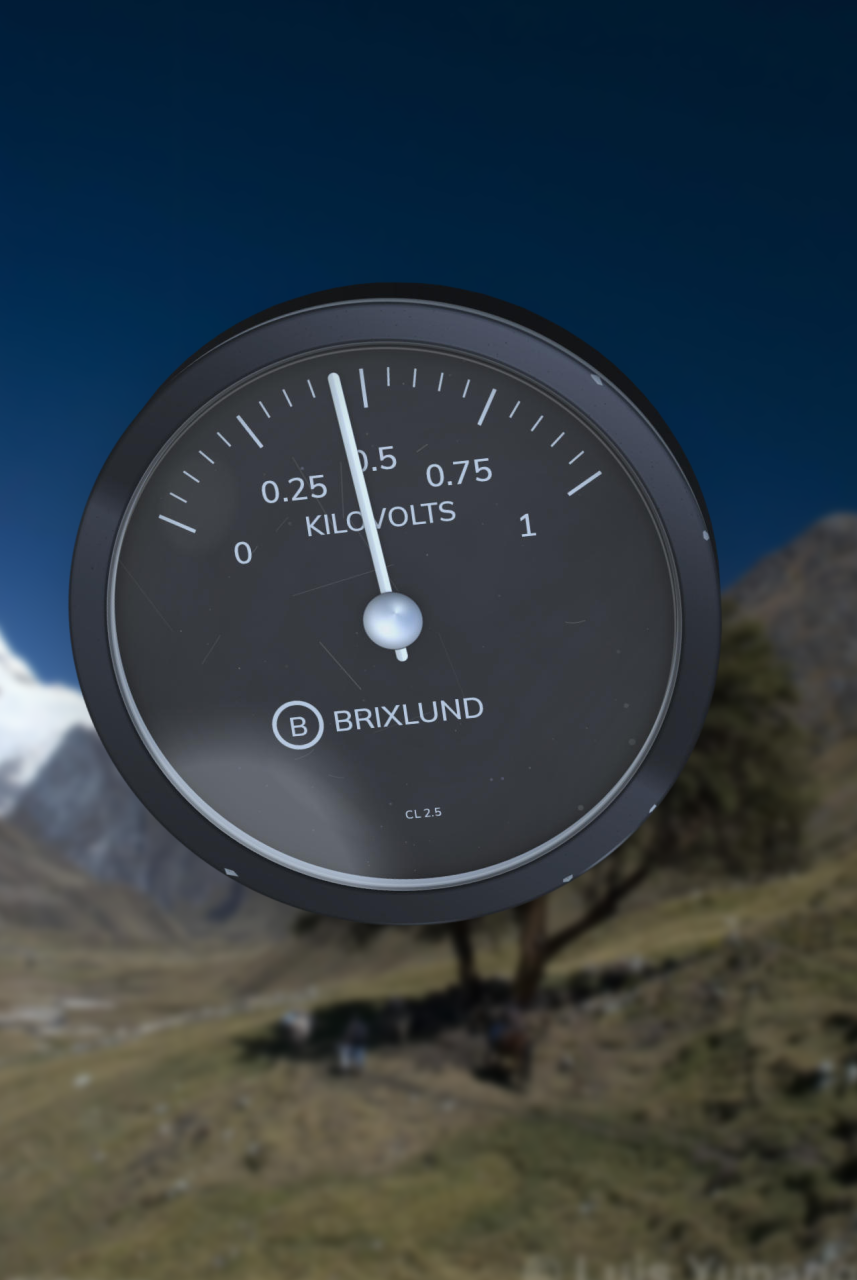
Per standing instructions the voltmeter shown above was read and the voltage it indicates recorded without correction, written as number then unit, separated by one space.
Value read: 0.45 kV
